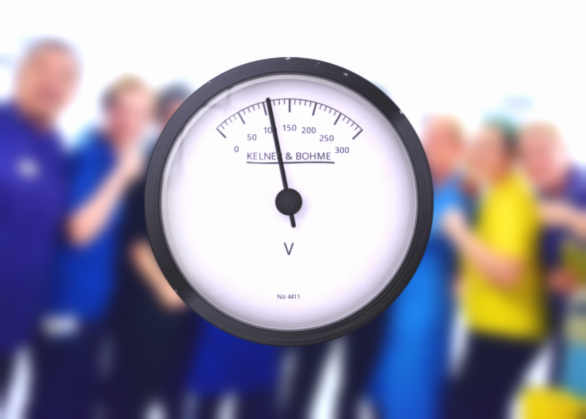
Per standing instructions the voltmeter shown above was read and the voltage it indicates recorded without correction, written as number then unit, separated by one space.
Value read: 110 V
